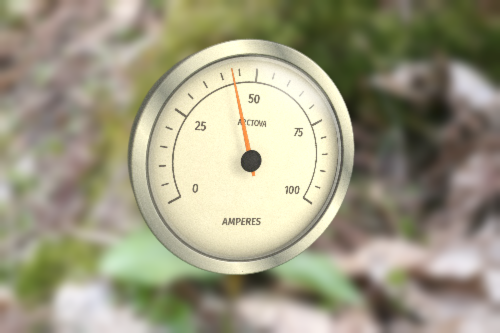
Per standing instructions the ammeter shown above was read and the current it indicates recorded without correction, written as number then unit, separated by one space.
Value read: 42.5 A
